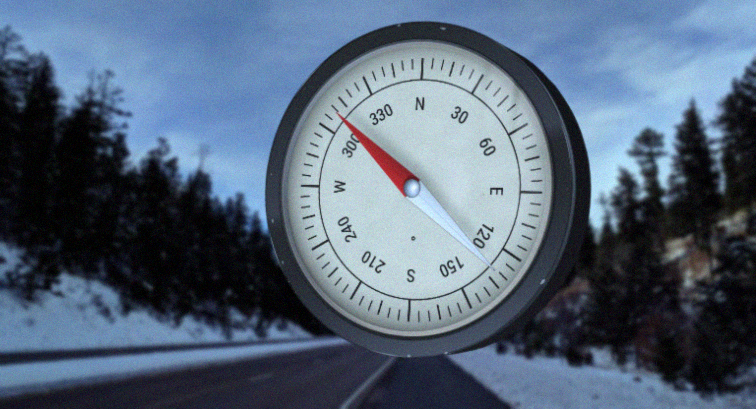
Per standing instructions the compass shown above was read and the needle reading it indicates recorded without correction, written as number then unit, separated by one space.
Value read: 310 °
